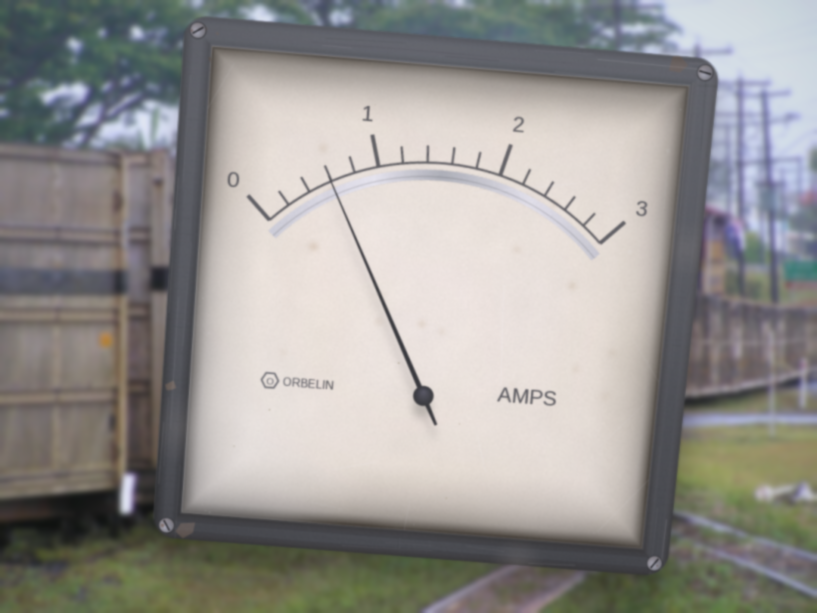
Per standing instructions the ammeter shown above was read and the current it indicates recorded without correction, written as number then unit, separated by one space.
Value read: 0.6 A
